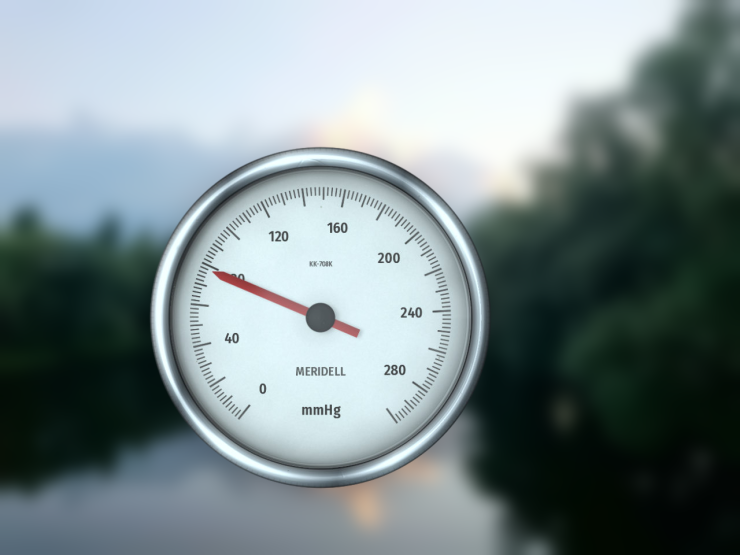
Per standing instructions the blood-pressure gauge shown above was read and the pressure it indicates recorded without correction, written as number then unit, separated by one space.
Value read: 78 mmHg
